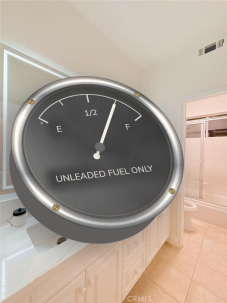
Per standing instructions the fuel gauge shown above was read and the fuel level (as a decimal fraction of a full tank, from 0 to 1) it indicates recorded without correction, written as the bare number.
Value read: 0.75
